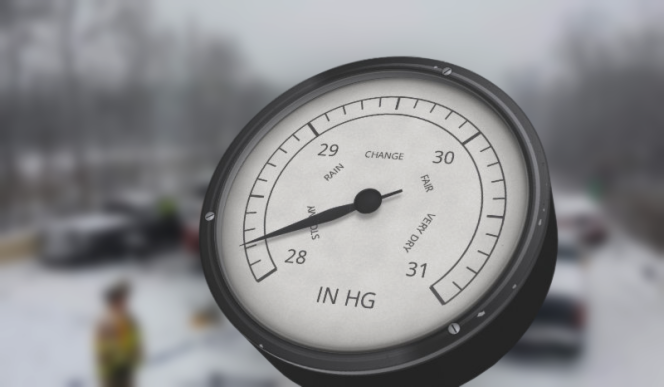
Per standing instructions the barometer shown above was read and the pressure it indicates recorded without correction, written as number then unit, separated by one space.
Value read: 28.2 inHg
